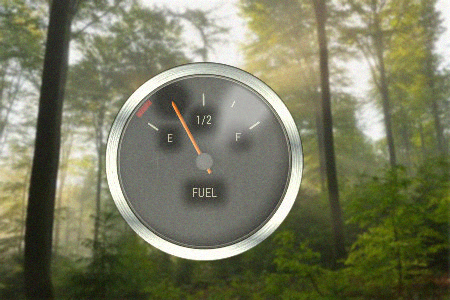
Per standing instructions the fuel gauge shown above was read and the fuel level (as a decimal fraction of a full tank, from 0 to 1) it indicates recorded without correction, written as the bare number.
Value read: 0.25
